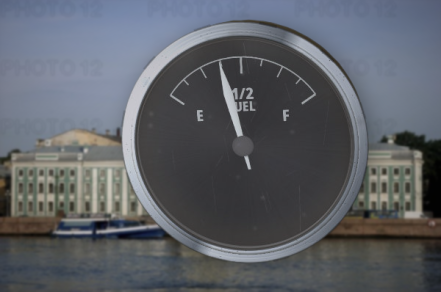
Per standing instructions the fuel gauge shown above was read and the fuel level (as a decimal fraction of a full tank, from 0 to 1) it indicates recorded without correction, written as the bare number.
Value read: 0.375
